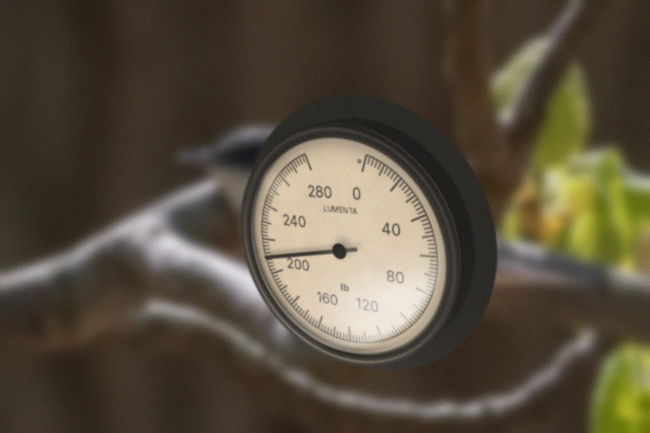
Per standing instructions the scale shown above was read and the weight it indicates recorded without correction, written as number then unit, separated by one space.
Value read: 210 lb
